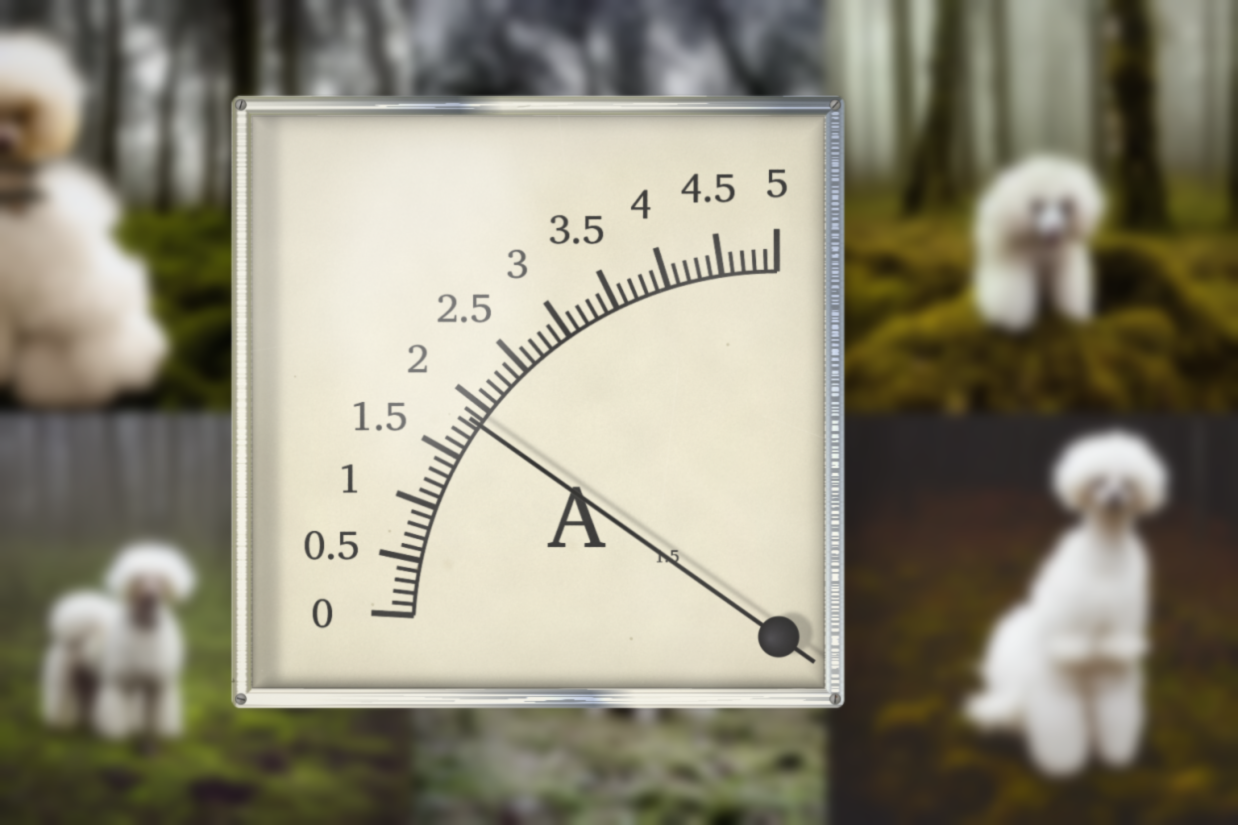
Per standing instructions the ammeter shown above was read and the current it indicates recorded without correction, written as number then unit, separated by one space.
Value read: 1.85 A
